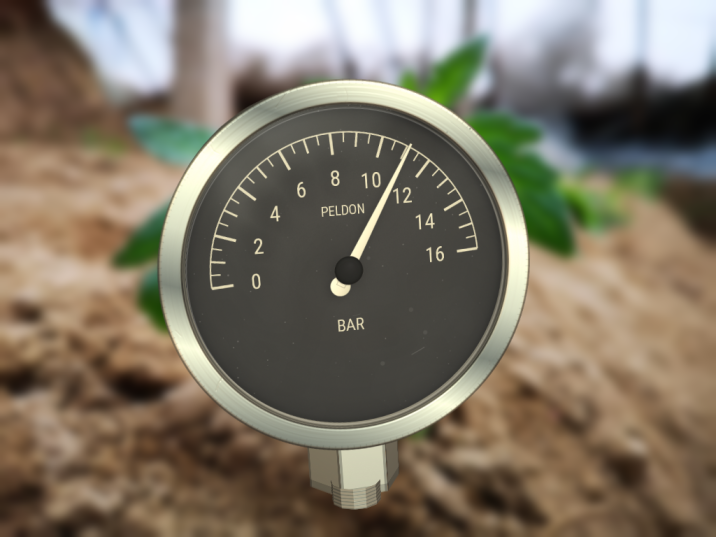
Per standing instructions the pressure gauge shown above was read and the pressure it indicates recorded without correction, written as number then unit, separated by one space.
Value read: 11 bar
